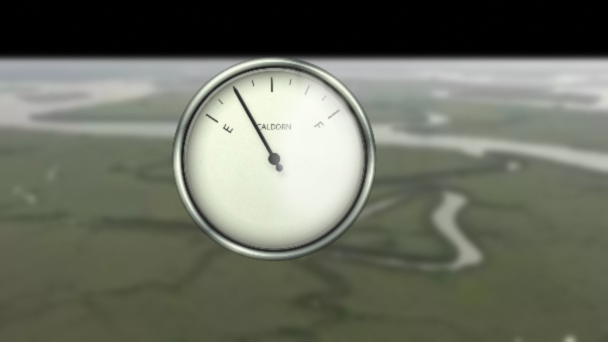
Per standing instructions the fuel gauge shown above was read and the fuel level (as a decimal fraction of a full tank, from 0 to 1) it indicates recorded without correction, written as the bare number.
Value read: 0.25
